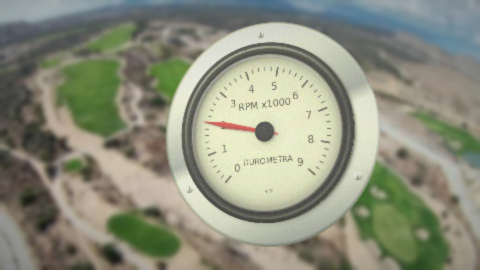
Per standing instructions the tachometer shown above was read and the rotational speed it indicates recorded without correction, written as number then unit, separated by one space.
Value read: 2000 rpm
